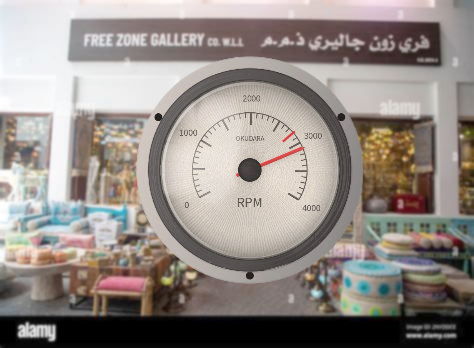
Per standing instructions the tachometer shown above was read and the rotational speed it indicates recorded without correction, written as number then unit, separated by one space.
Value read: 3100 rpm
